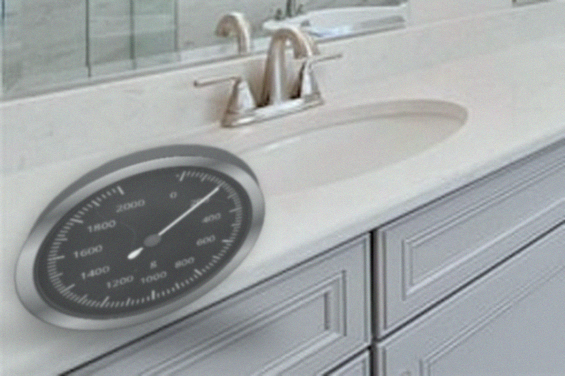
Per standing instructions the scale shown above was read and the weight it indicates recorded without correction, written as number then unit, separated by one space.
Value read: 200 g
